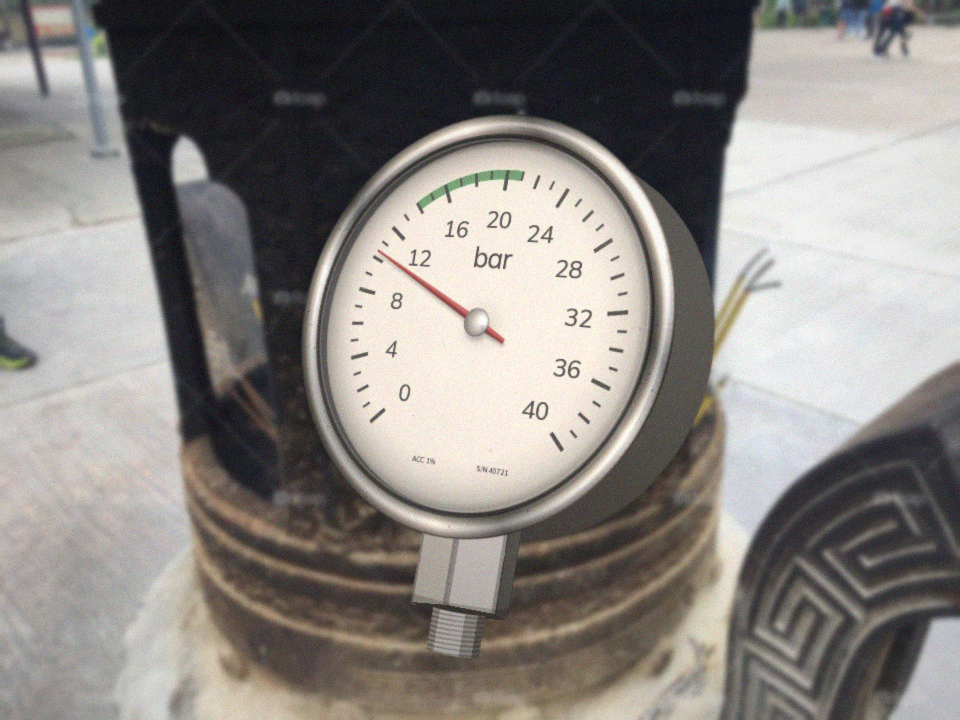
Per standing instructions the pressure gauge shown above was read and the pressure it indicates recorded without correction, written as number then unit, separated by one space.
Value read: 10.5 bar
